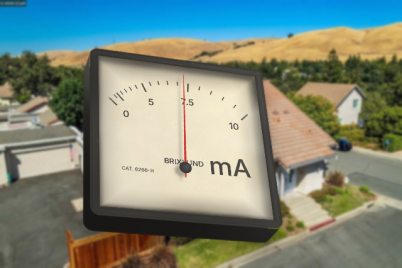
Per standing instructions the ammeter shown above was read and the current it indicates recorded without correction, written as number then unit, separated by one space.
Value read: 7.25 mA
